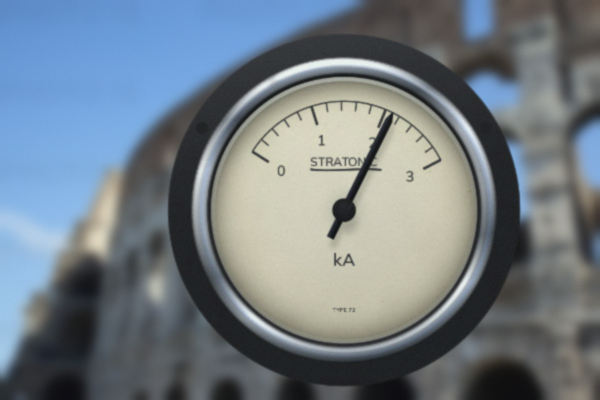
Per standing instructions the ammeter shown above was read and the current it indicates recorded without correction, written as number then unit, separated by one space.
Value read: 2.1 kA
